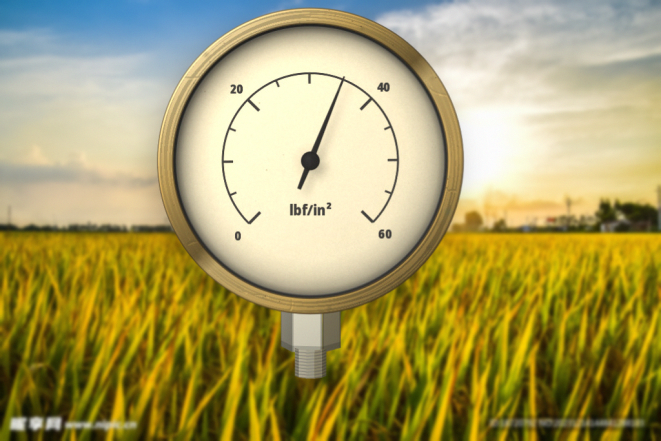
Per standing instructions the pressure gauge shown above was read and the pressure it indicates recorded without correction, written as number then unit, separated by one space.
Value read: 35 psi
